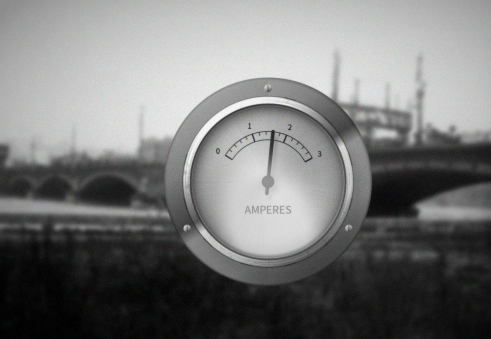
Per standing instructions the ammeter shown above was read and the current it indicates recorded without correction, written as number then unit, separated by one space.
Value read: 1.6 A
